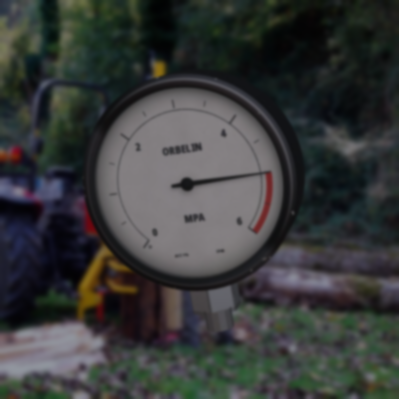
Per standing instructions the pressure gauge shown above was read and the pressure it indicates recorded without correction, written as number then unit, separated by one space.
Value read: 5 MPa
